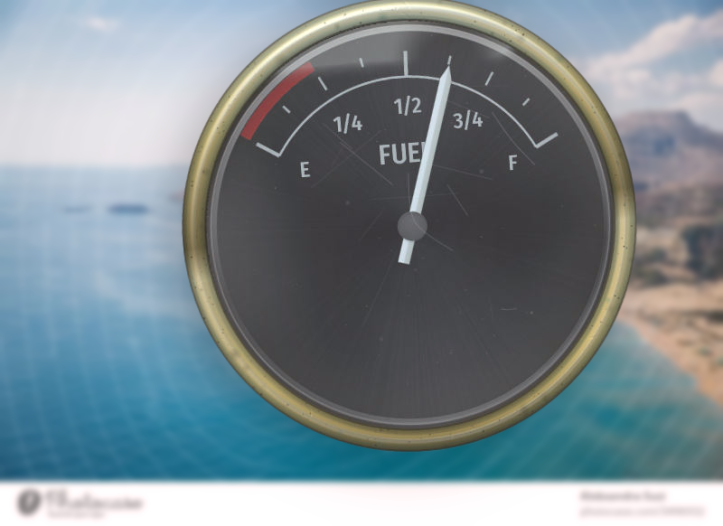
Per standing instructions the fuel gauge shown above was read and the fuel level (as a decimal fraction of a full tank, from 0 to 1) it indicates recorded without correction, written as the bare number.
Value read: 0.625
